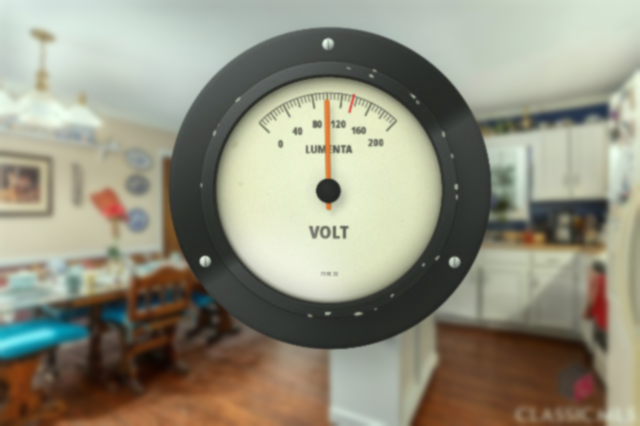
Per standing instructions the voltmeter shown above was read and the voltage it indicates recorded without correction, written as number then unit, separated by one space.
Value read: 100 V
